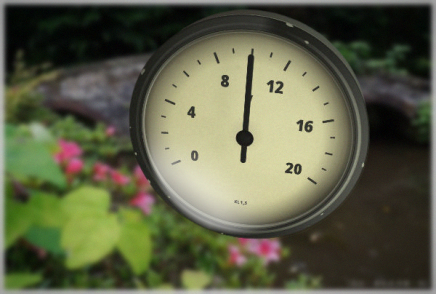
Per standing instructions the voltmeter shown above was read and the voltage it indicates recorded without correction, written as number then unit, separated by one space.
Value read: 10 V
